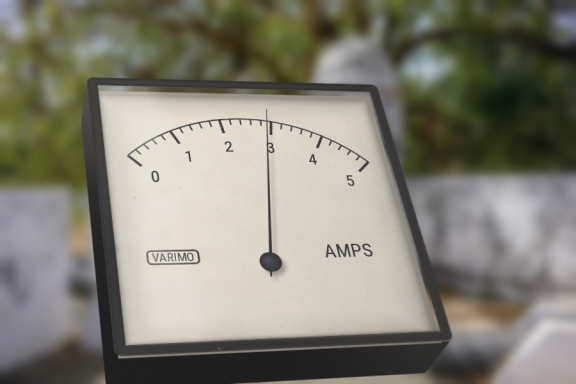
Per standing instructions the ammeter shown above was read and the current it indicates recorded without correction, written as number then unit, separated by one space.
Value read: 2.9 A
